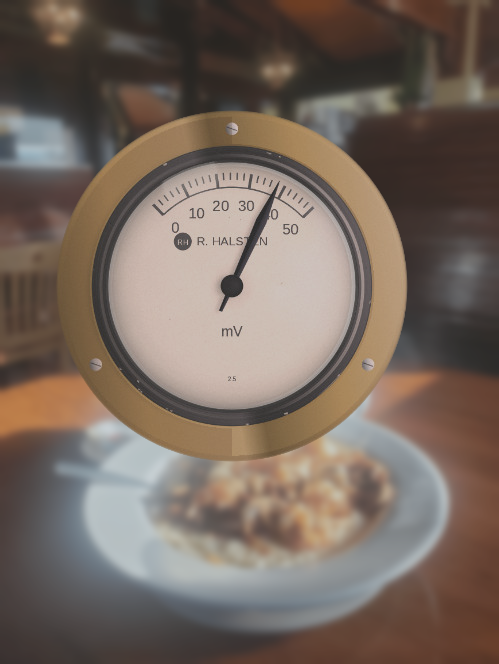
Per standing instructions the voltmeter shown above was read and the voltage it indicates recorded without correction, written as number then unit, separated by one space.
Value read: 38 mV
